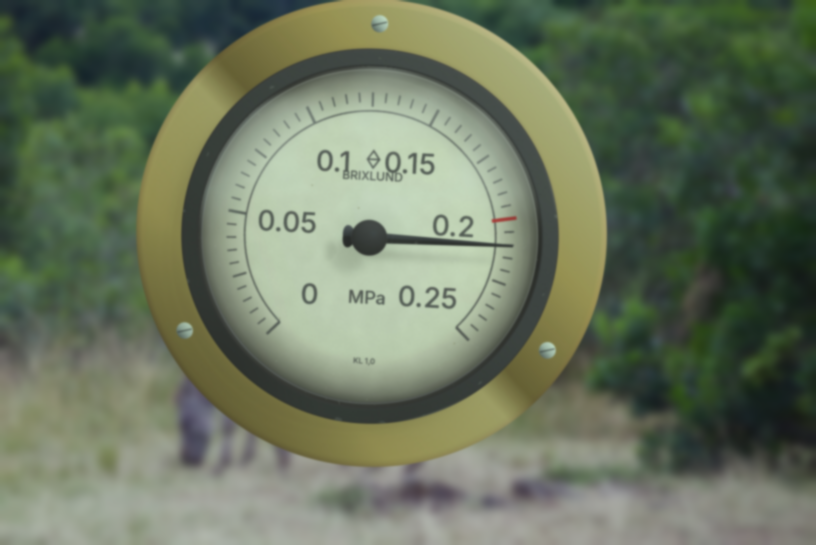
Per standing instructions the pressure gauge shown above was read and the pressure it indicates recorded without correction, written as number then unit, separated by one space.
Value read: 0.21 MPa
